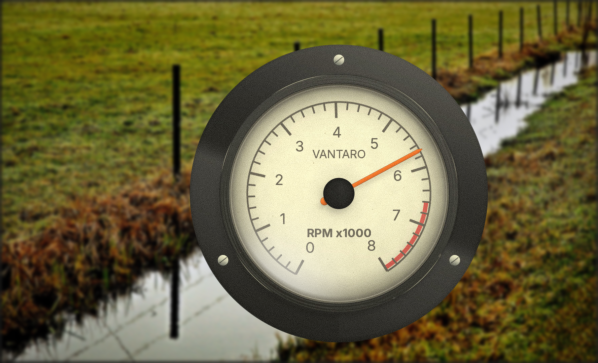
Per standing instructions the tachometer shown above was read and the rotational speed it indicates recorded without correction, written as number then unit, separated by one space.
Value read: 5700 rpm
